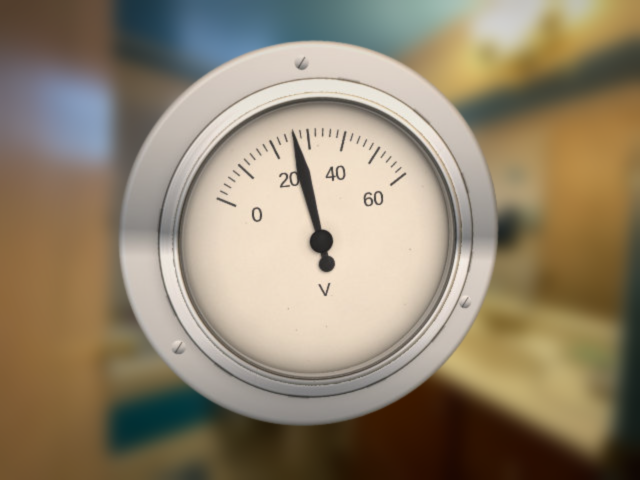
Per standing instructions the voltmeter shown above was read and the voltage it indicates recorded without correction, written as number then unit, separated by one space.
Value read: 26 V
